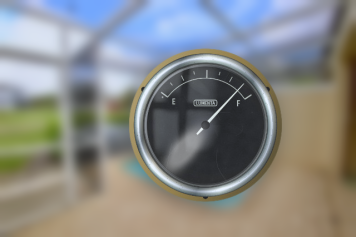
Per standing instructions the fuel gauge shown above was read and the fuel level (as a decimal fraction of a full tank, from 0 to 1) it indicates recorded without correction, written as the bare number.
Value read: 0.875
